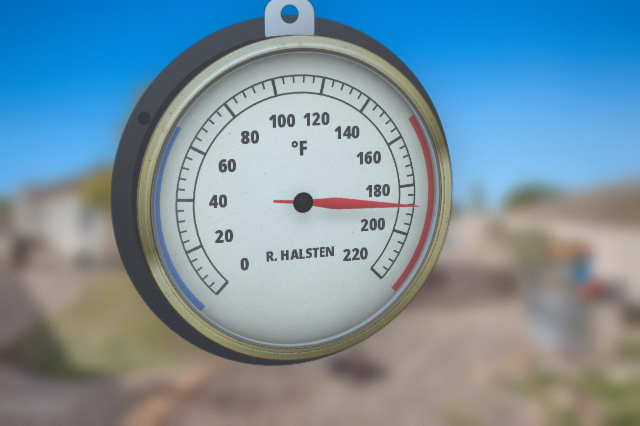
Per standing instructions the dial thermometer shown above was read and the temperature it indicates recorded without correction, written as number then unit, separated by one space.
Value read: 188 °F
